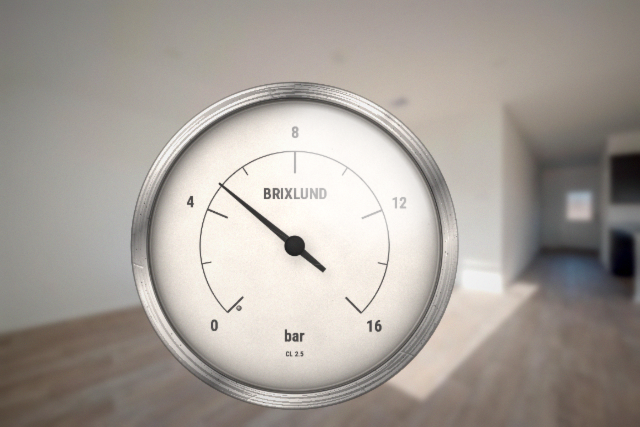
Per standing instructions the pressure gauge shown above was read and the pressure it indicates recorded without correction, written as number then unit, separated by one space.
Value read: 5 bar
